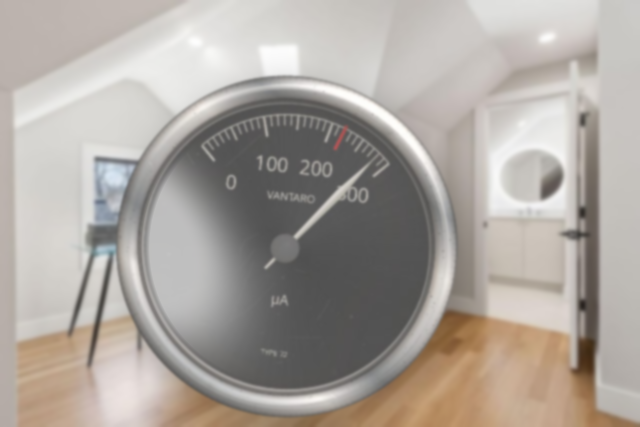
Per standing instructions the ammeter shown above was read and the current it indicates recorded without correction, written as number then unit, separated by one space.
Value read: 280 µA
